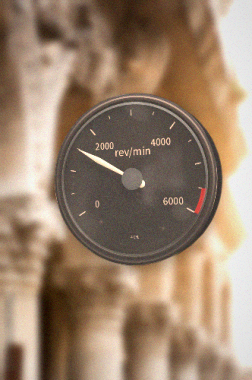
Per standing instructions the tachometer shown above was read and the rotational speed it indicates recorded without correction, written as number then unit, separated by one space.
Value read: 1500 rpm
